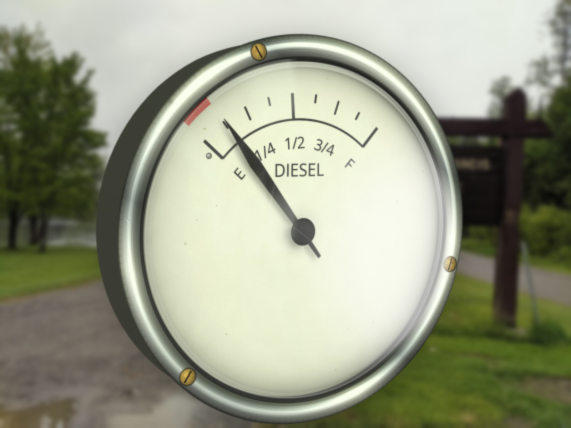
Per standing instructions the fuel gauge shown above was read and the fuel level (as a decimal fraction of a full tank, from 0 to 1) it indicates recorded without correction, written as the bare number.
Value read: 0.125
